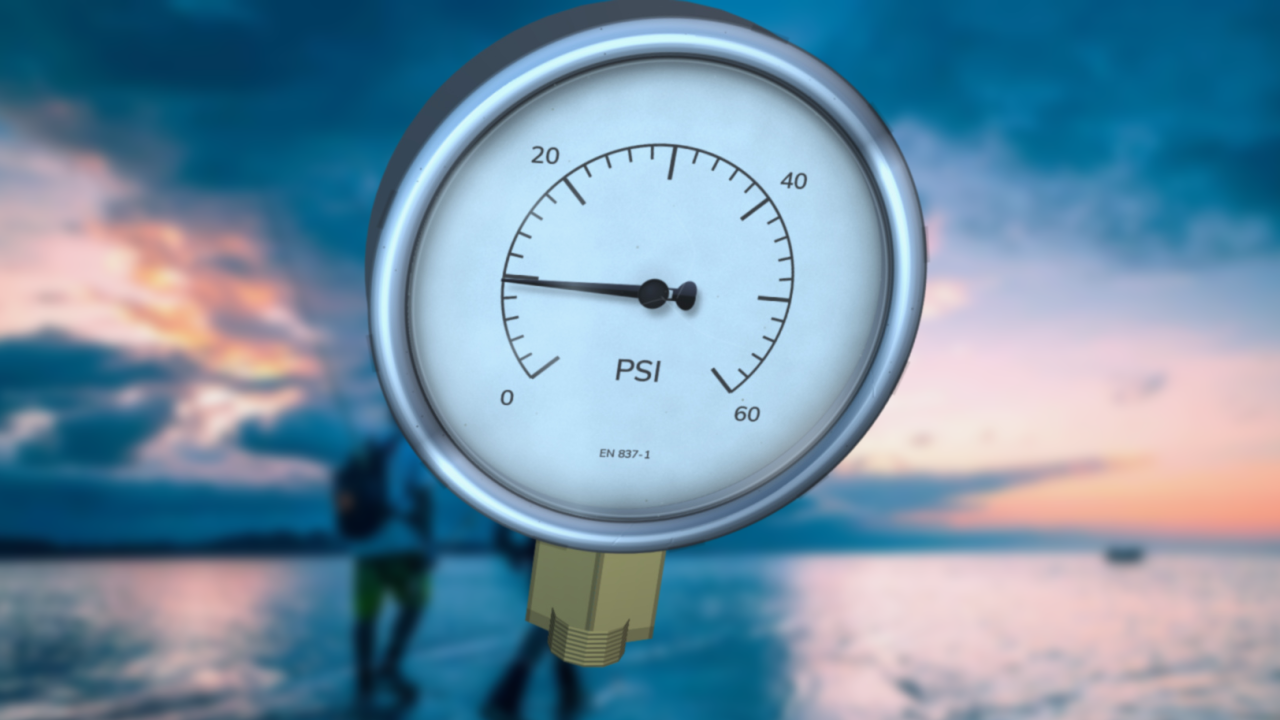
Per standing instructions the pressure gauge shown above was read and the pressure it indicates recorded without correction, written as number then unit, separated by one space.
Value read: 10 psi
